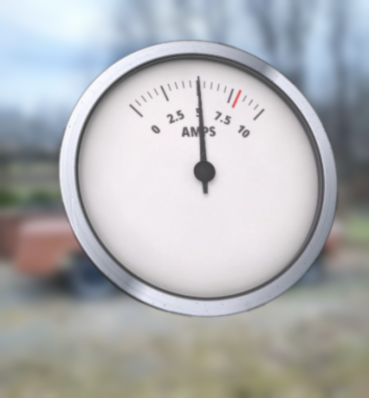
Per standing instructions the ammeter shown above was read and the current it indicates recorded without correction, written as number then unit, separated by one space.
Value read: 5 A
